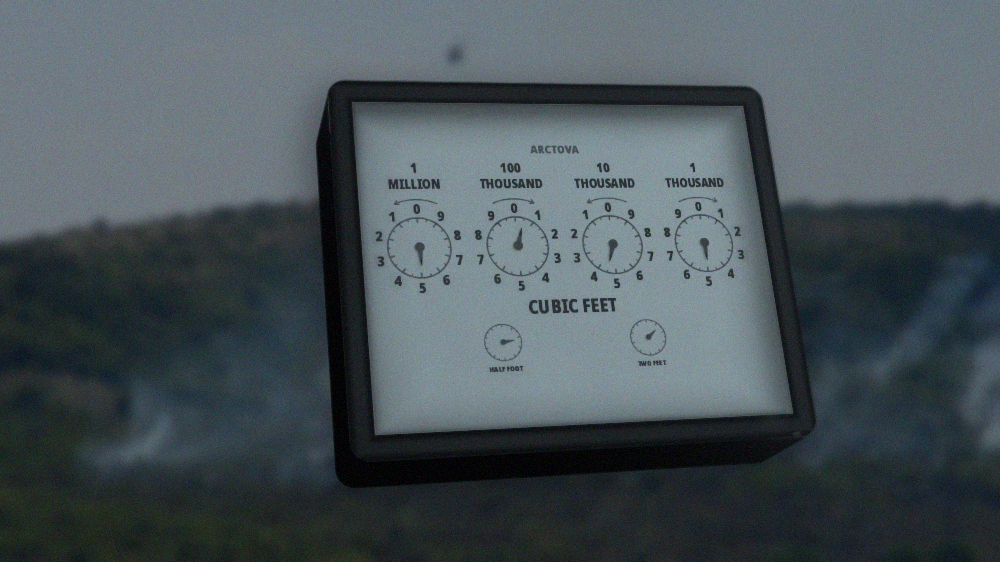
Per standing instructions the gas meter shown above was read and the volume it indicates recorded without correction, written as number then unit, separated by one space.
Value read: 504500 ft³
